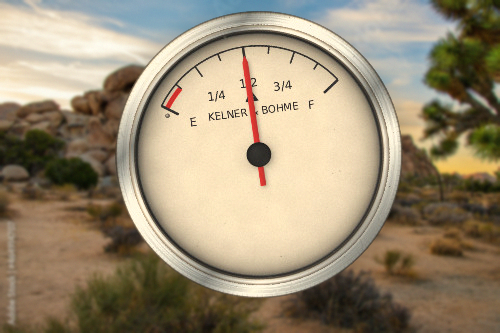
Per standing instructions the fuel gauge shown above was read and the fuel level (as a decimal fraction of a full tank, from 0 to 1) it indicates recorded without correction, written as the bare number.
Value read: 0.5
